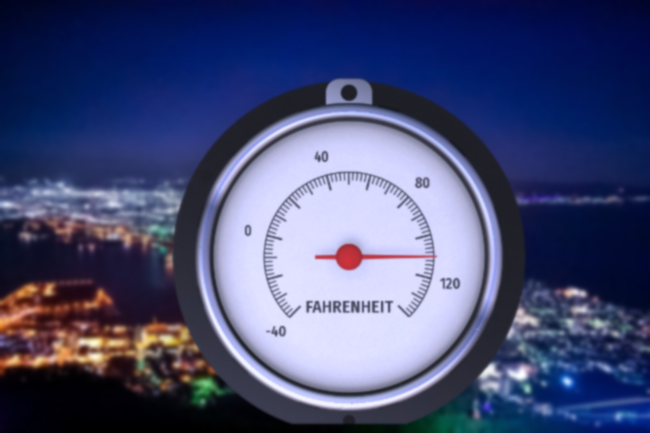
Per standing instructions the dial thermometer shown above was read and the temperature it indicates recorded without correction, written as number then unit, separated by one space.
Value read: 110 °F
